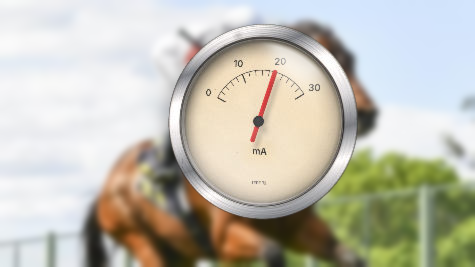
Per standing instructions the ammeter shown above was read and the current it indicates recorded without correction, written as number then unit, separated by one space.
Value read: 20 mA
